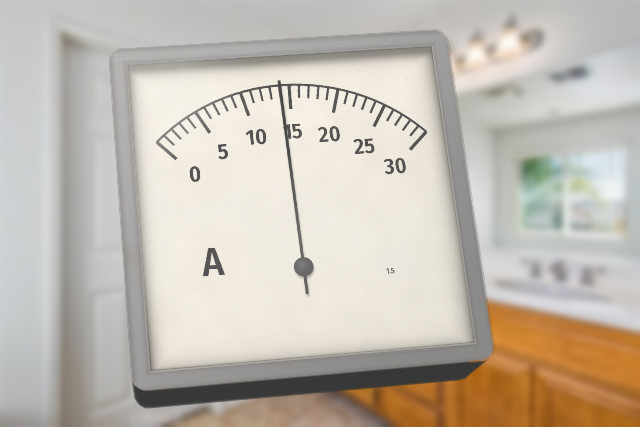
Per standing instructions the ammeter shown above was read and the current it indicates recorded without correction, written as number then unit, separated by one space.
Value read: 14 A
